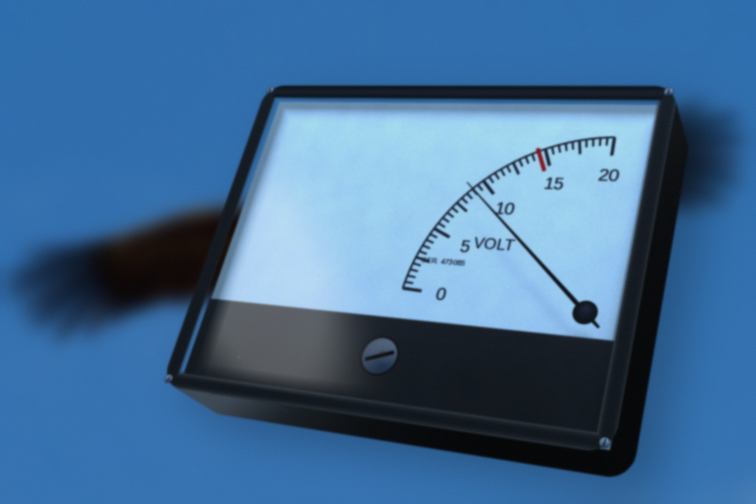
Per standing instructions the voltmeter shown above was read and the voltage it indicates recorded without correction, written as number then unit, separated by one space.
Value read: 9 V
